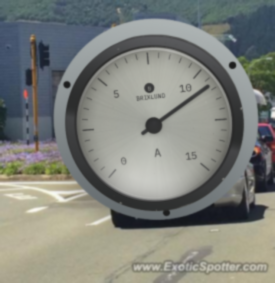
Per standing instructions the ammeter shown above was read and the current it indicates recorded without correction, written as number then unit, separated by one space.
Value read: 10.75 A
